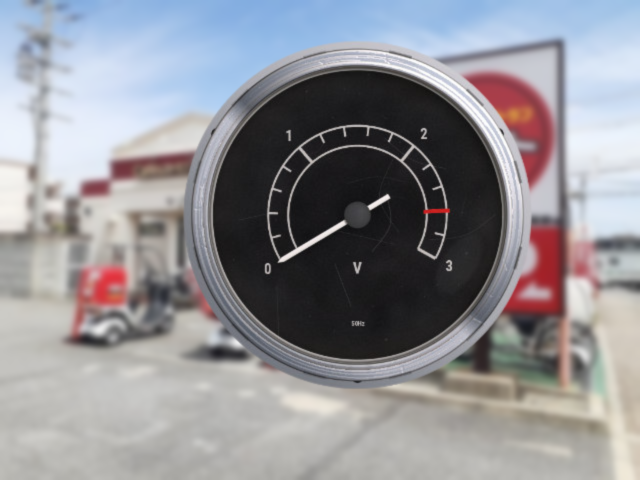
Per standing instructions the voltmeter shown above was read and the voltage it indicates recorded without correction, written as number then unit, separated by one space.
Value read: 0 V
